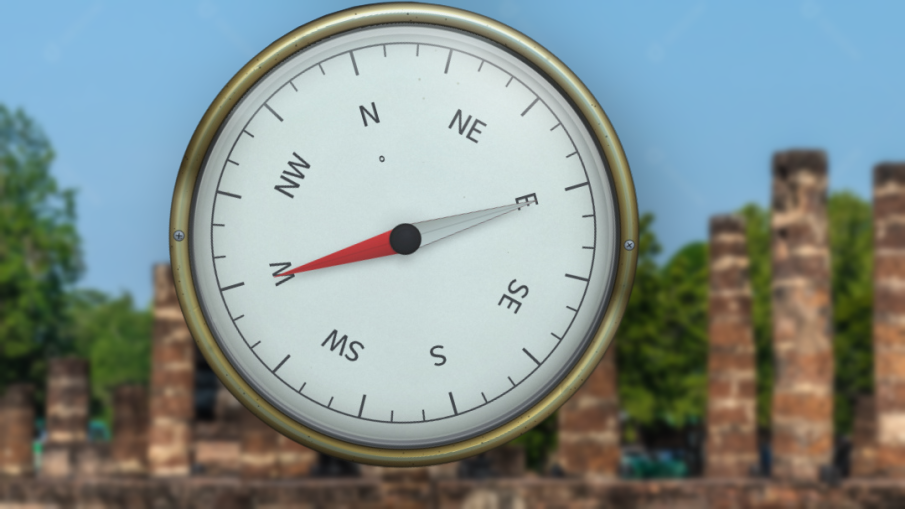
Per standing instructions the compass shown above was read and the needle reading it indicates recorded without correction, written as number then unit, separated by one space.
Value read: 270 °
